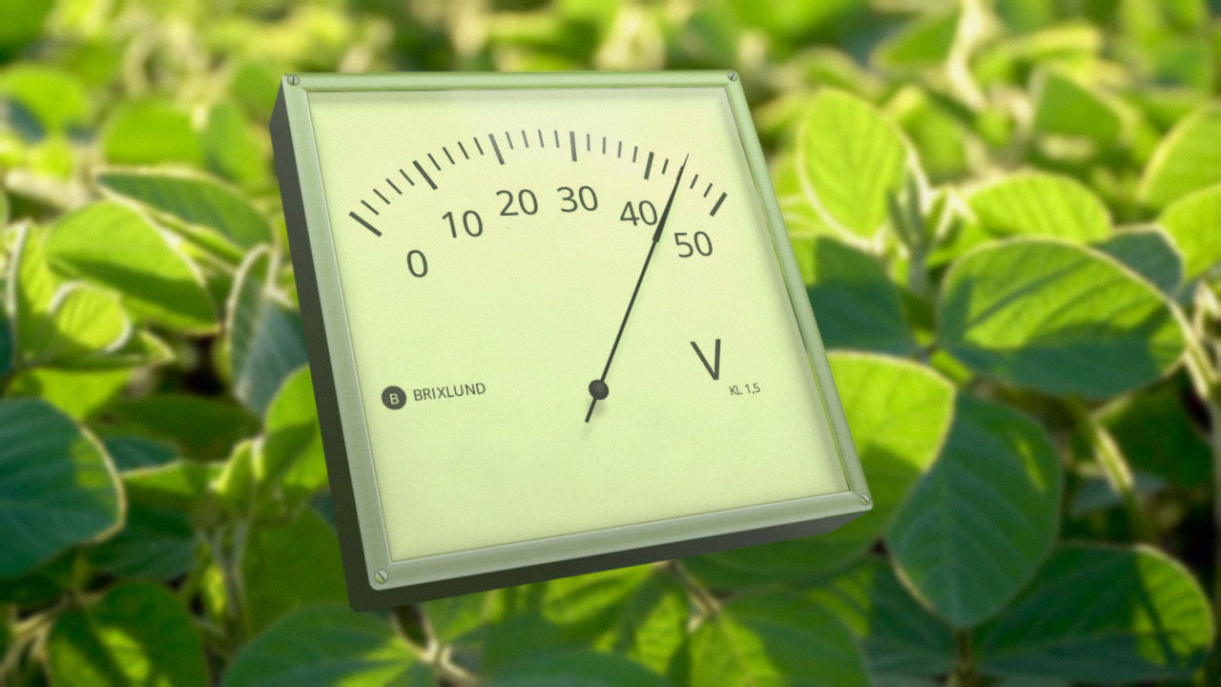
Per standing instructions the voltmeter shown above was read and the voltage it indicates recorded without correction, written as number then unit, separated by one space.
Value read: 44 V
